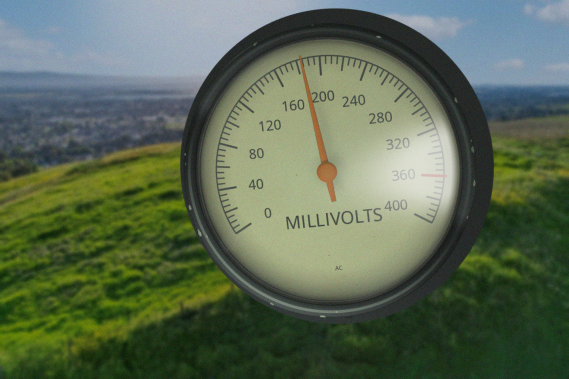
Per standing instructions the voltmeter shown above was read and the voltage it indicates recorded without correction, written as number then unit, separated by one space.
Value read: 185 mV
